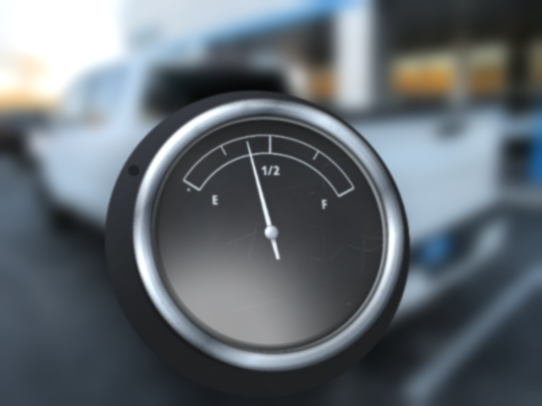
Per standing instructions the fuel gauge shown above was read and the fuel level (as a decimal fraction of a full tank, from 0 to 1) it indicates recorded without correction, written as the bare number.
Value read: 0.375
